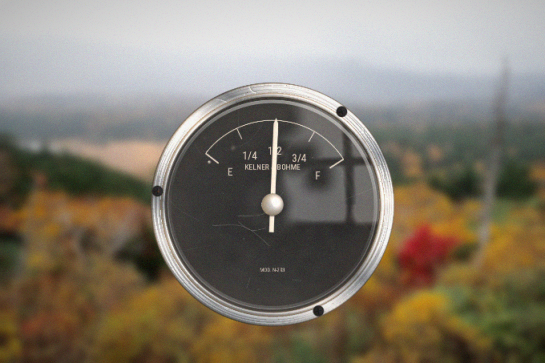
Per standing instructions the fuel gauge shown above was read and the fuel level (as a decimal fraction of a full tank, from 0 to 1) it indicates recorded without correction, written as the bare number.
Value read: 0.5
